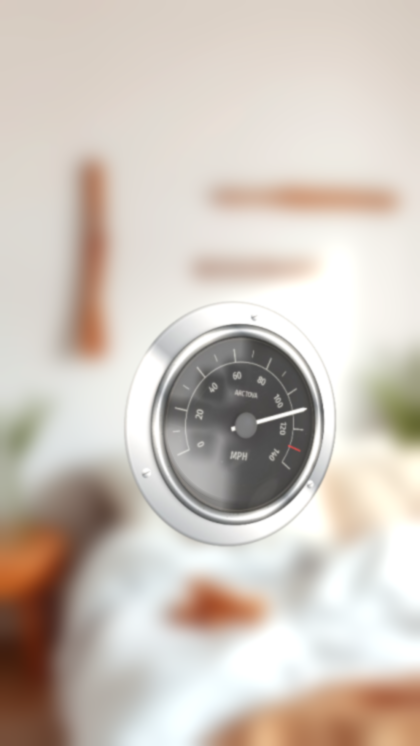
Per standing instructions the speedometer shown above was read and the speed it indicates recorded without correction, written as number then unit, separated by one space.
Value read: 110 mph
